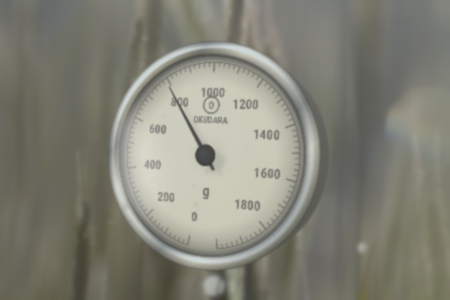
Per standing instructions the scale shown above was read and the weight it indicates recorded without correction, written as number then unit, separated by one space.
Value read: 800 g
